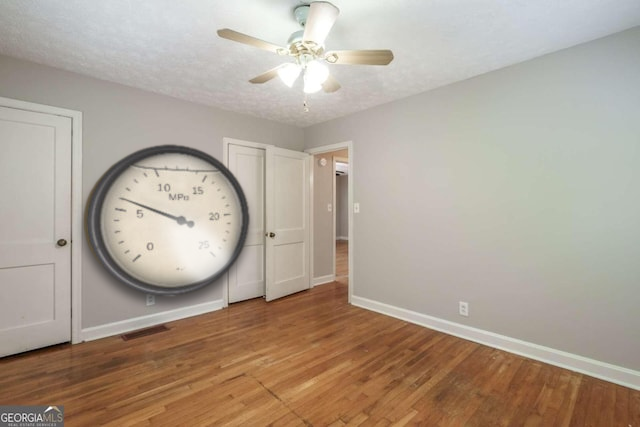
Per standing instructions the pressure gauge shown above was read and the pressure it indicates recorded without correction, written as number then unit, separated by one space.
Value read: 6 MPa
